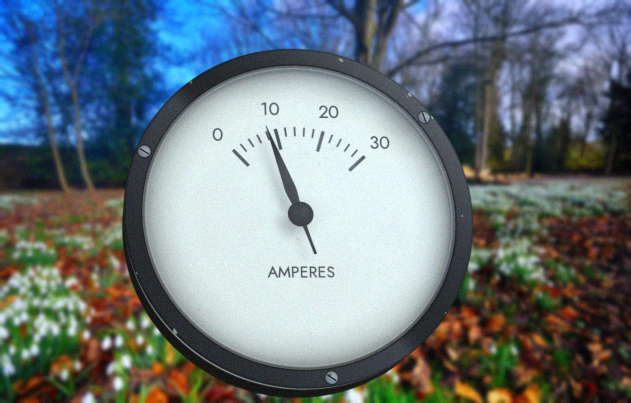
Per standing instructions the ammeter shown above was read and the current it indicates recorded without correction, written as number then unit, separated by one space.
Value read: 8 A
